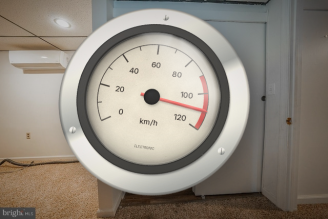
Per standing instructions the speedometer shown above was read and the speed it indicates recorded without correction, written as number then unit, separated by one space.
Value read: 110 km/h
